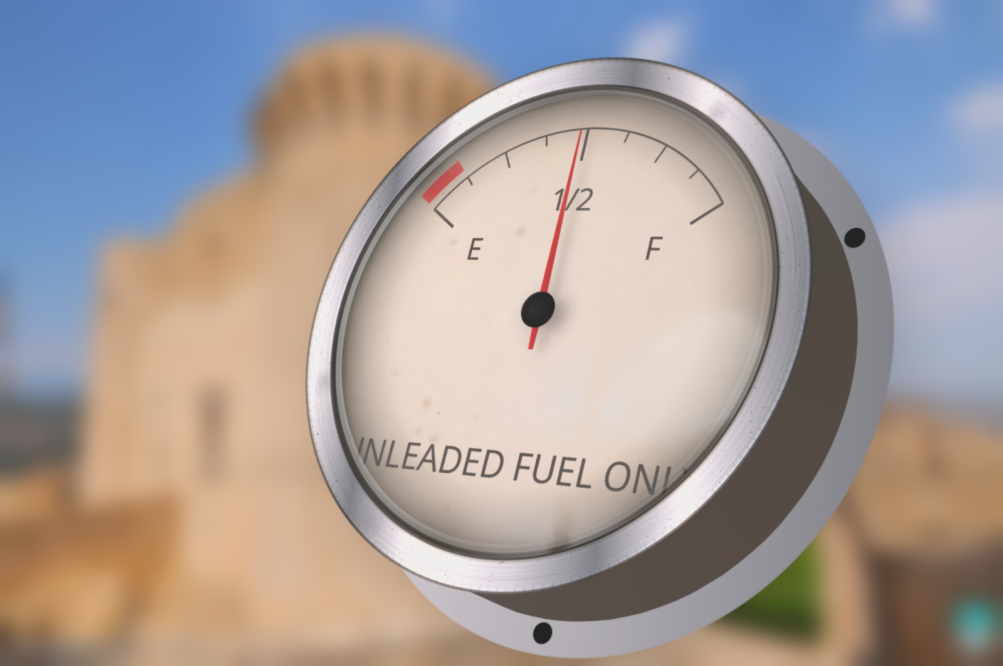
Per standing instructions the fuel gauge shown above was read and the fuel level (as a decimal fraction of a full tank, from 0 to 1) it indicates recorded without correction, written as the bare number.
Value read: 0.5
